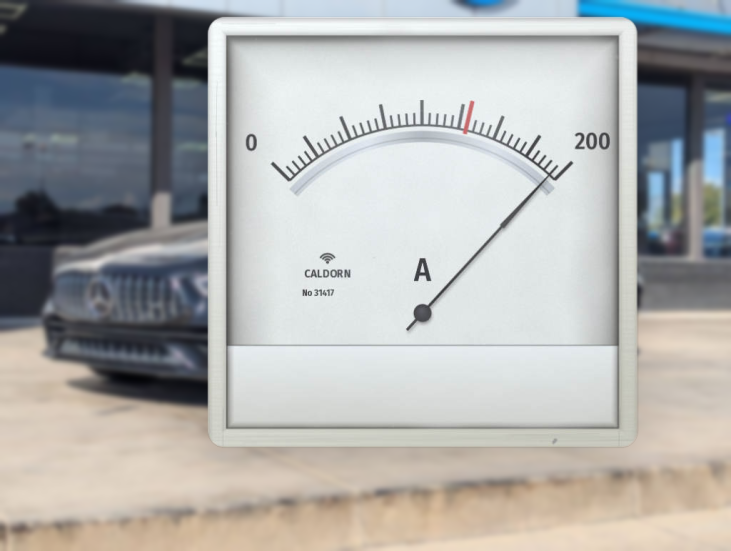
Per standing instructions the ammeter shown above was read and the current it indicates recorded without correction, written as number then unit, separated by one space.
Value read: 195 A
